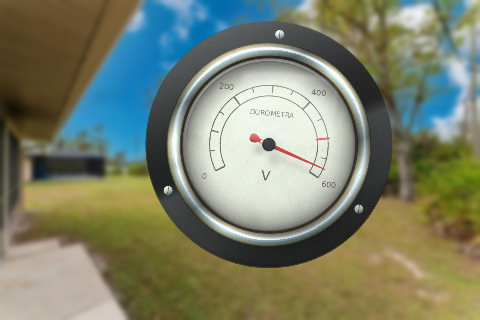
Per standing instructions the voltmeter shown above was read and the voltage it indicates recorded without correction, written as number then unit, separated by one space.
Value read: 575 V
